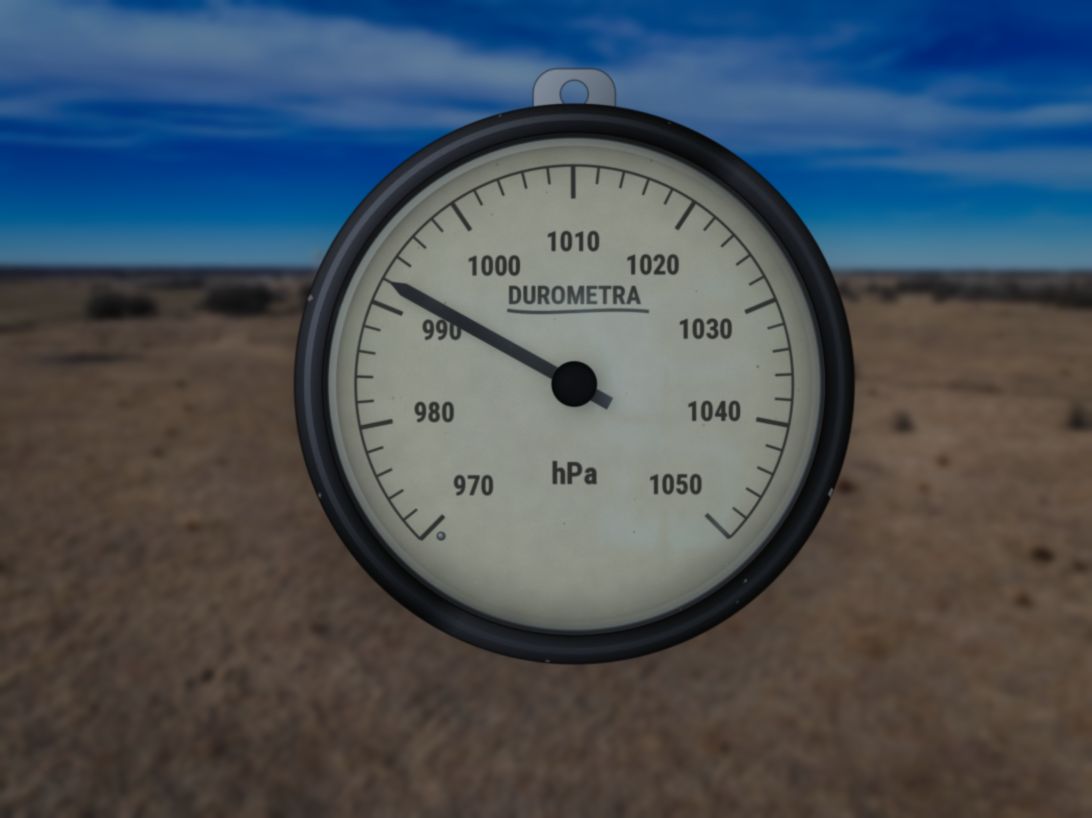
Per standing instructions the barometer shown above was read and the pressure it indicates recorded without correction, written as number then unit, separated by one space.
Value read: 992 hPa
